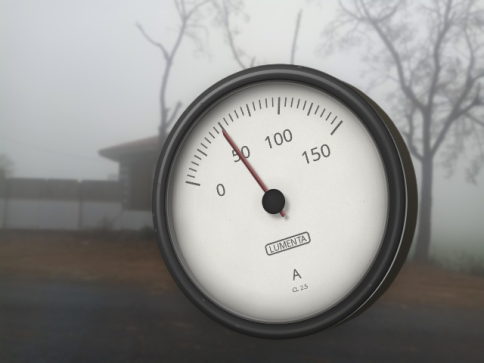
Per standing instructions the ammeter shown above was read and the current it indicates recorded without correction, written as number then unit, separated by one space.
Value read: 50 A
